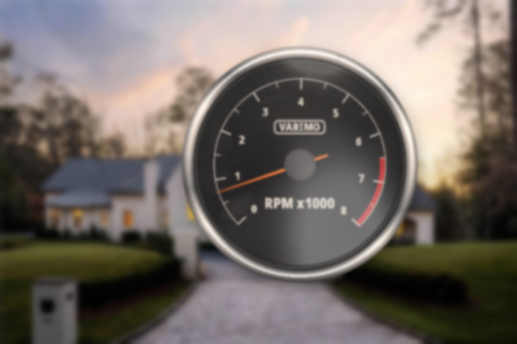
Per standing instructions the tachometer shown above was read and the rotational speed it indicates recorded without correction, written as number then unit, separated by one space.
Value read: 750 rpm
